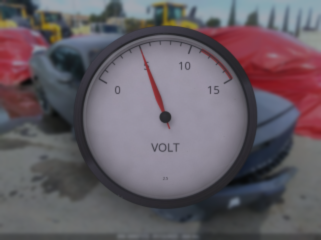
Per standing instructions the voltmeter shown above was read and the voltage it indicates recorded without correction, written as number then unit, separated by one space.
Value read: 5 V
